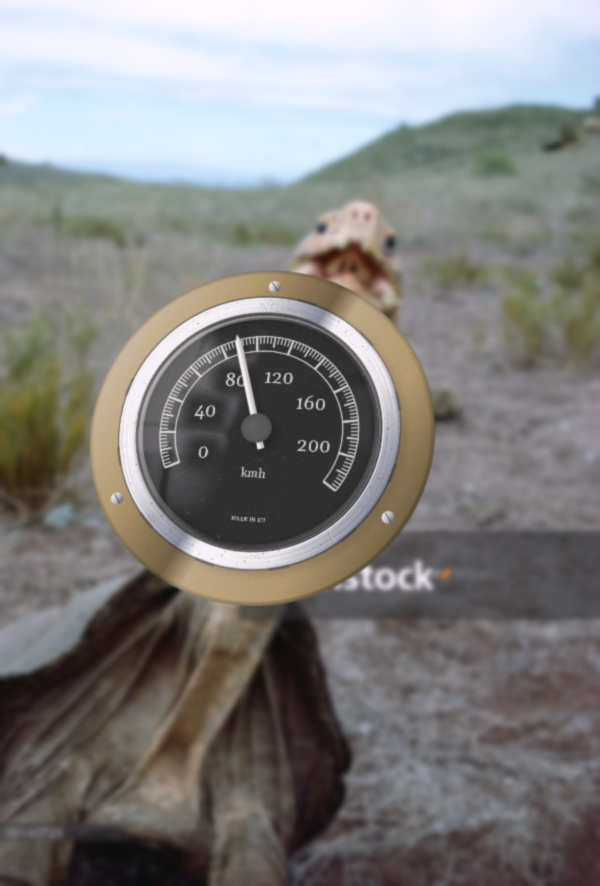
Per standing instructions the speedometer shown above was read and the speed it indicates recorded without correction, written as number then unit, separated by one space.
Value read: 90 km/h
